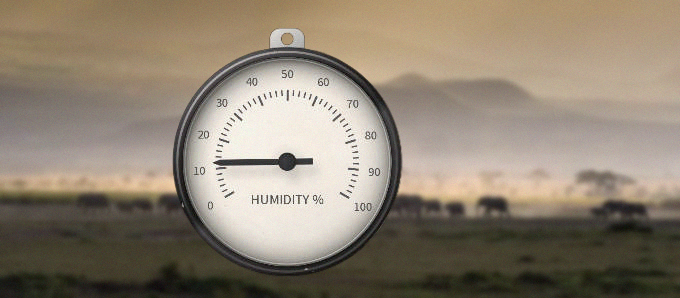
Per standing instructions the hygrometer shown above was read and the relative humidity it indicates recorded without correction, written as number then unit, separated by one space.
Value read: 12 %
